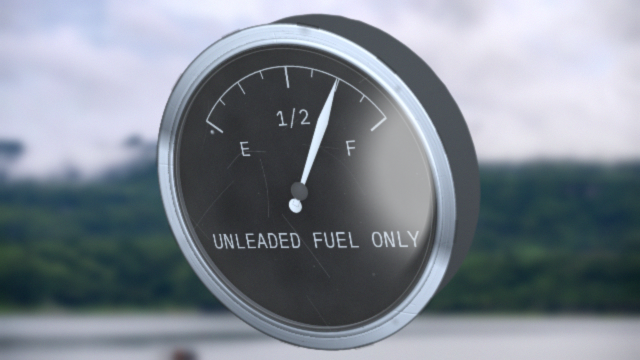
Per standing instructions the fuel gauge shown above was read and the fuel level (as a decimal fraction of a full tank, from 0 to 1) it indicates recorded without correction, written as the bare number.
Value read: 0.75
